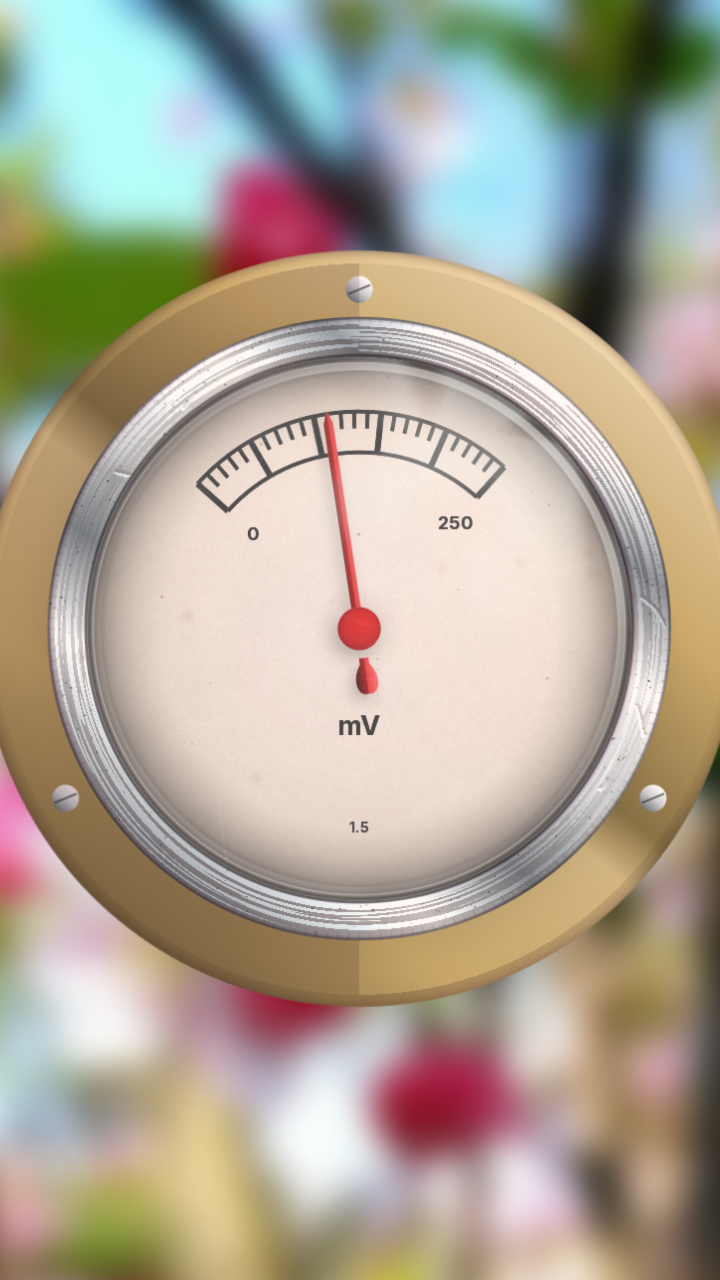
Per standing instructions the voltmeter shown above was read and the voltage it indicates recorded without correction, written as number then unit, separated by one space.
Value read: 110 mV
